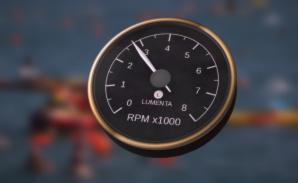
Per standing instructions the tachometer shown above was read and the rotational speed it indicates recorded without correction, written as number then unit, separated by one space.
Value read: 2750 rpm
